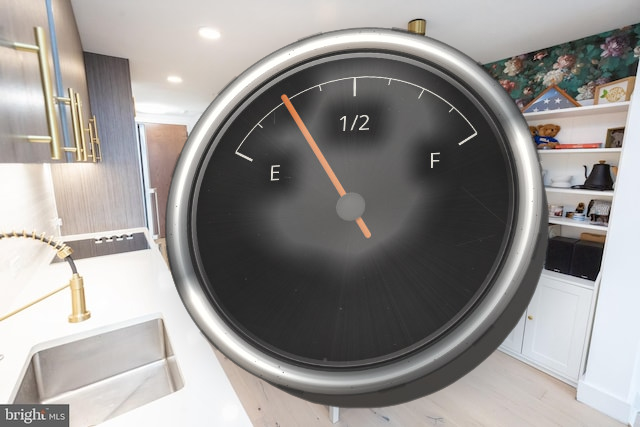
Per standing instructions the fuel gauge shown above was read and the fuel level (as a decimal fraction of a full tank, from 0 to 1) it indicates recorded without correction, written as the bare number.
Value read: 0.25
